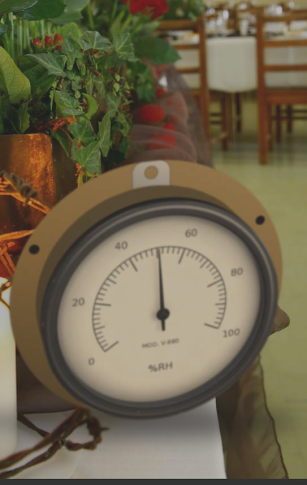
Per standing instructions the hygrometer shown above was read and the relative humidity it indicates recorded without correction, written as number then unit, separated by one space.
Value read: 50 %
